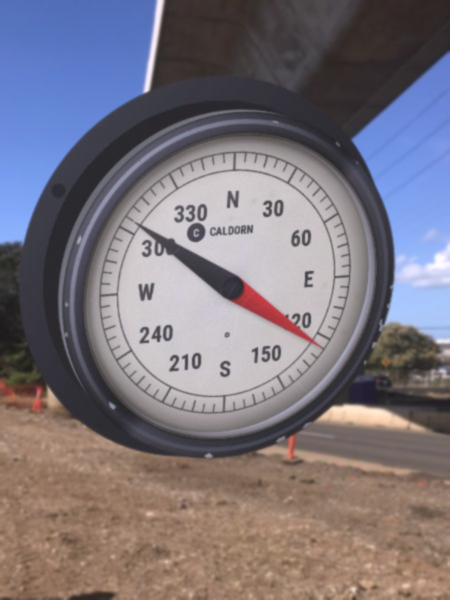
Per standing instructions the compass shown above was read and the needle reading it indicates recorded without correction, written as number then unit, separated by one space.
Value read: 125 °
